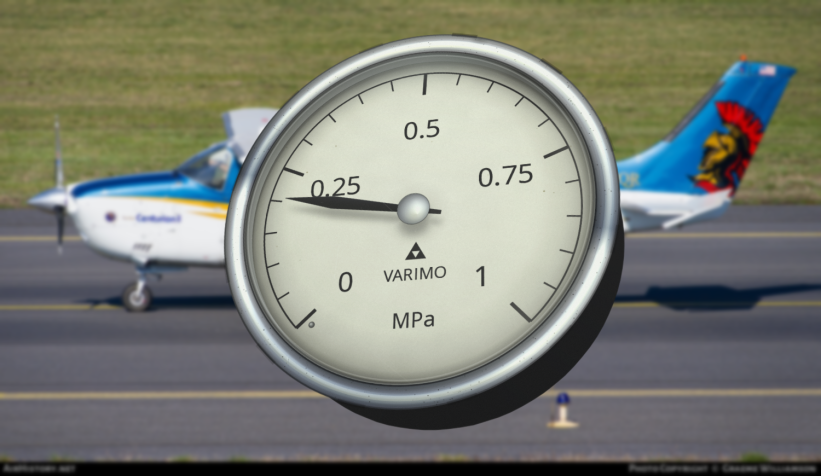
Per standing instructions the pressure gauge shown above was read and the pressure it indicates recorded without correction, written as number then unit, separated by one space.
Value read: 0.2 MPa
